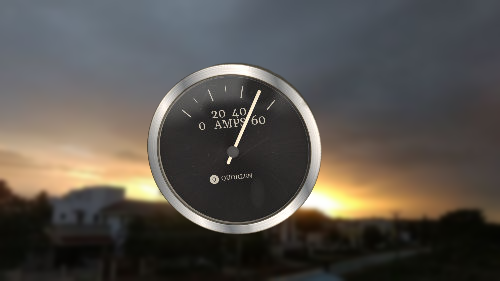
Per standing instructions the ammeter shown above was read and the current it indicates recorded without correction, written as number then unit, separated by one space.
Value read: 50 A
